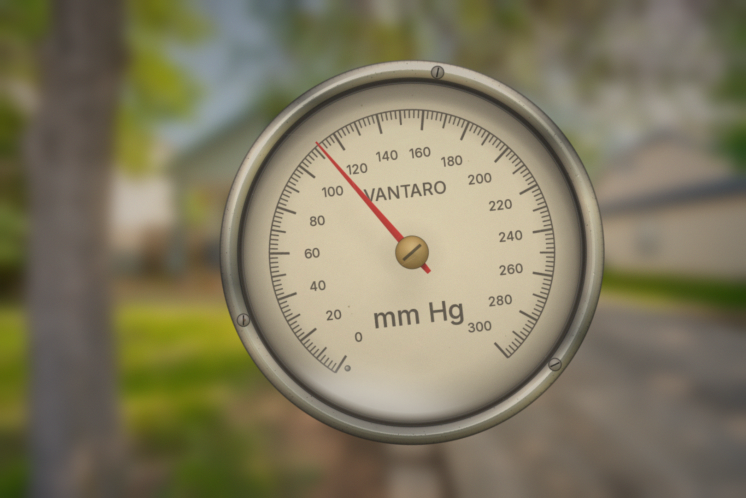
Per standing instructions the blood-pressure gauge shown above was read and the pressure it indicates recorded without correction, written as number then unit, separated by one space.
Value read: 112 mmHg
